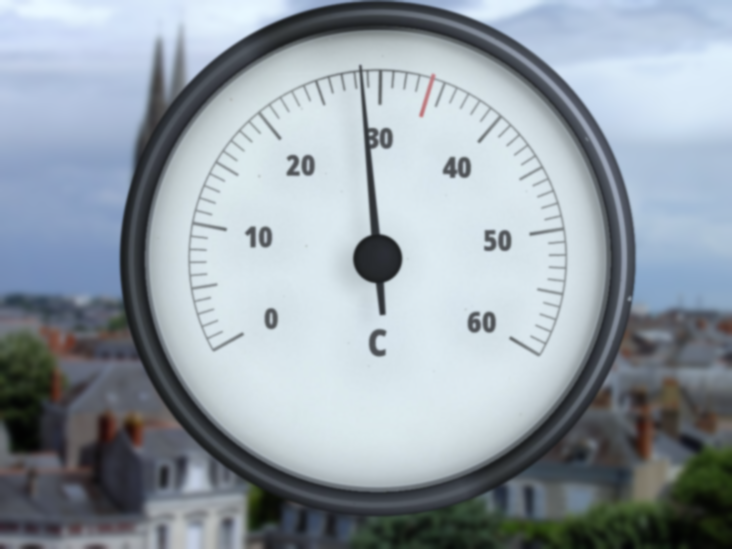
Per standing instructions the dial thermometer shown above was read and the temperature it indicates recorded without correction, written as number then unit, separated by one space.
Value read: 28.5 °C
